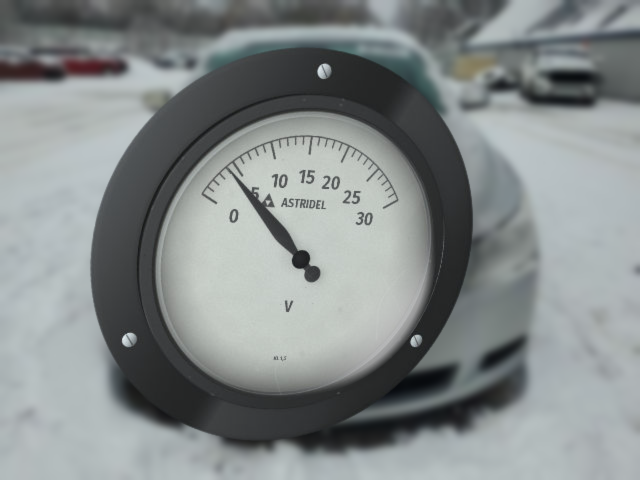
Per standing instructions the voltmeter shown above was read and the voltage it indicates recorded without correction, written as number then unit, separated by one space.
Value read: 4 V
